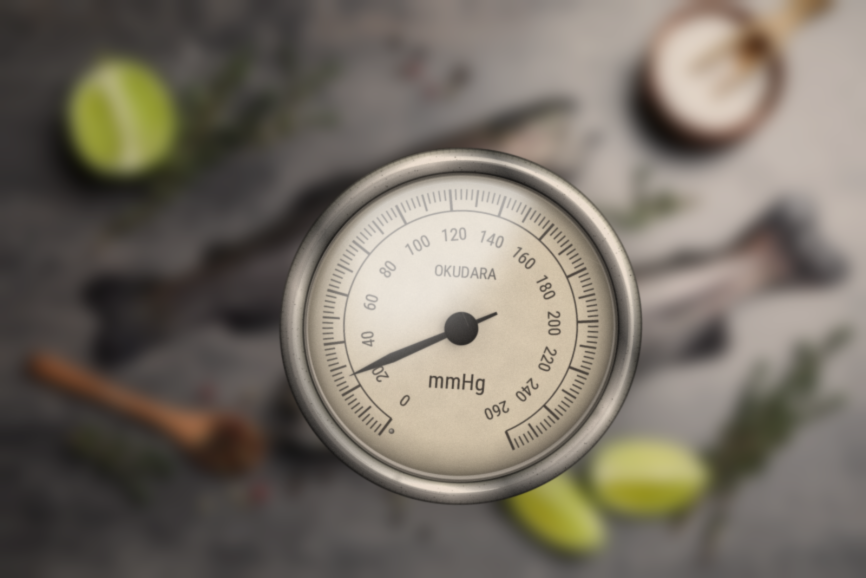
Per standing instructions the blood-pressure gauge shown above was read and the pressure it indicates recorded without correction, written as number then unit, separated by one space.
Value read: 26 mmHg
